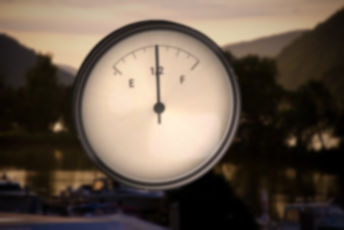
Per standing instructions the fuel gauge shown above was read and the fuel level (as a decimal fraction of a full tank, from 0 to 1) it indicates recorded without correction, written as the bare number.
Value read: 0.5
